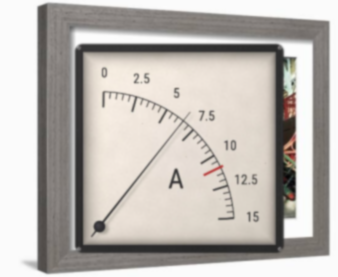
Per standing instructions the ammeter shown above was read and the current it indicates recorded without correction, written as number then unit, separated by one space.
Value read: 6.5 A
